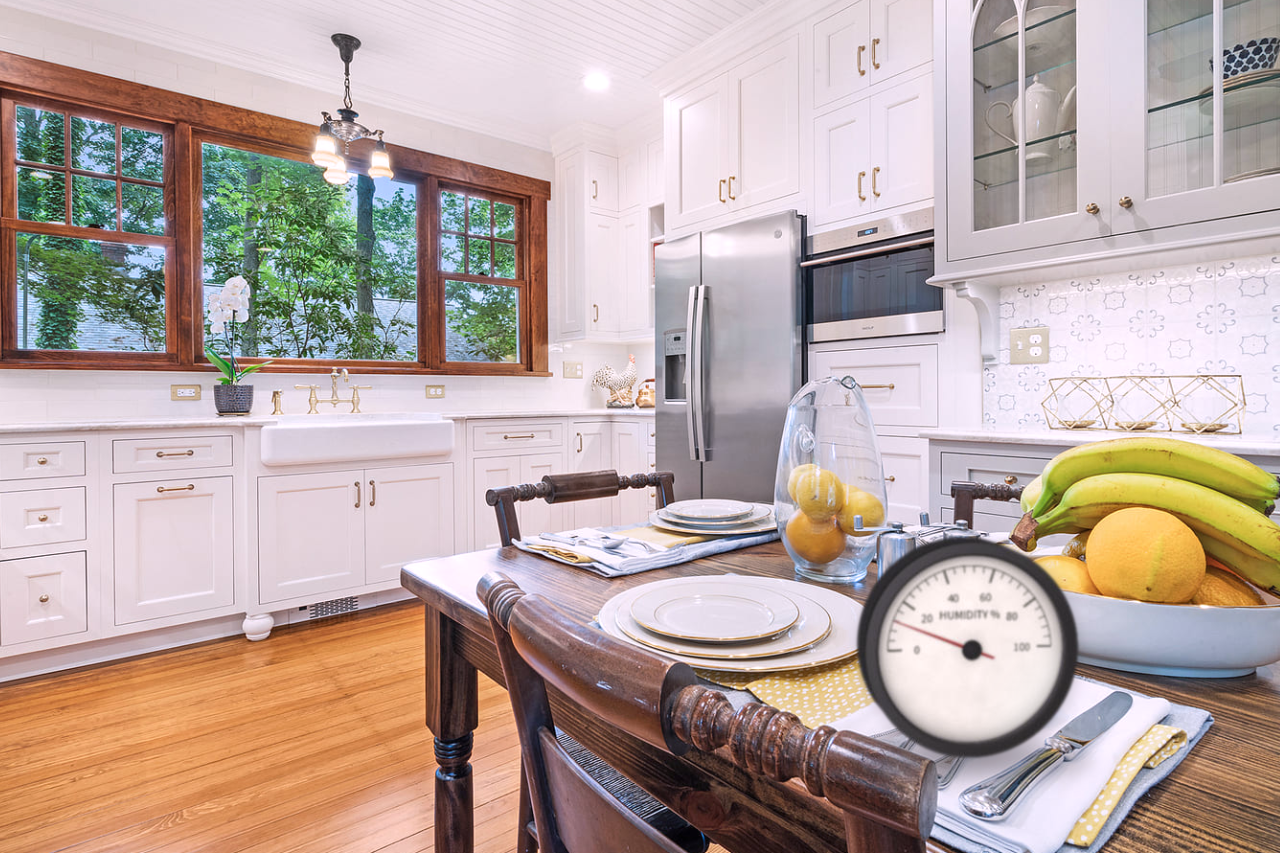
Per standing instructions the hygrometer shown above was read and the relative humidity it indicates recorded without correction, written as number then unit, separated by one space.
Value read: 12 %
